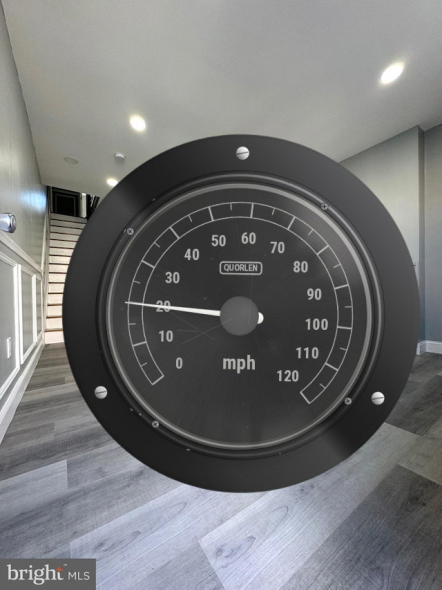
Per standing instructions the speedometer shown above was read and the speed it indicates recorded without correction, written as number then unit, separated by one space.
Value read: 20 mph
